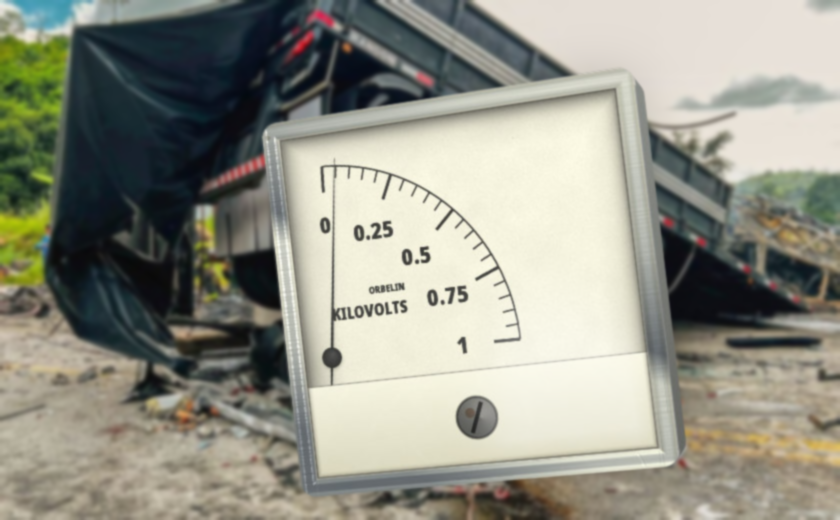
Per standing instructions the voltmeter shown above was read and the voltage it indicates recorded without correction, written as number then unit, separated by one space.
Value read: 0.05 kV
